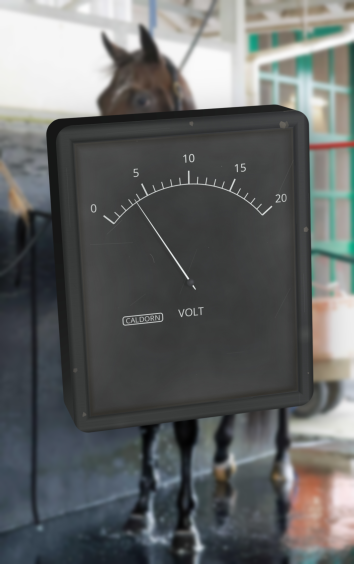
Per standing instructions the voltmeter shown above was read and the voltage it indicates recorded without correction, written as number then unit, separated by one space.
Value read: 3.5 V
